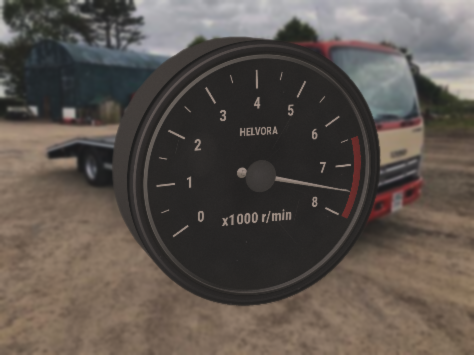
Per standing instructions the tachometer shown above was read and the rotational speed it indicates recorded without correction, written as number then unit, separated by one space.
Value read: 7500 rpm
